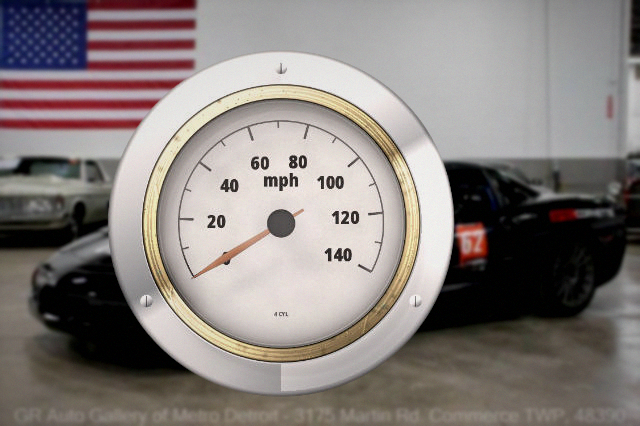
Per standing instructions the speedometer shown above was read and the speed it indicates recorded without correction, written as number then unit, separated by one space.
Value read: 0 mph
